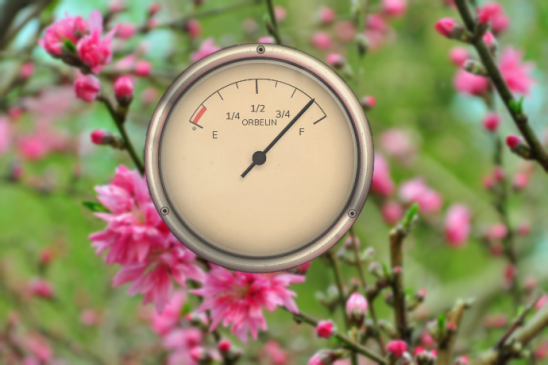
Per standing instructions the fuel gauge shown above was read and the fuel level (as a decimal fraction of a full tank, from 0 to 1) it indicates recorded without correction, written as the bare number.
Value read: 0.875
